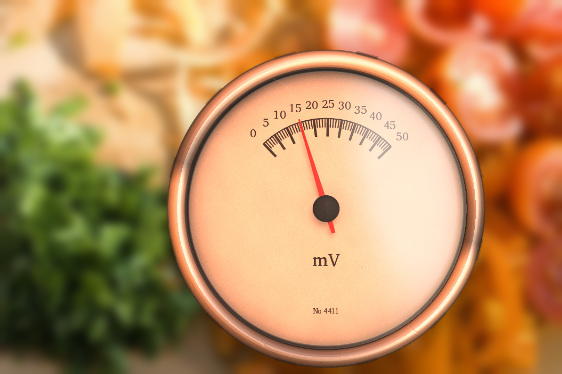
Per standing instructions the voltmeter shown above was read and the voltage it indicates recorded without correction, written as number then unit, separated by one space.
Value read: 15 mV
